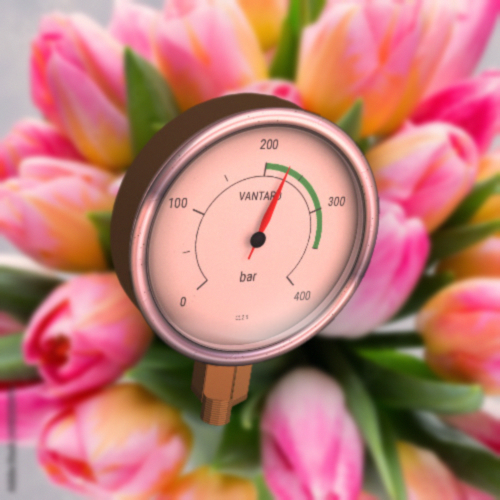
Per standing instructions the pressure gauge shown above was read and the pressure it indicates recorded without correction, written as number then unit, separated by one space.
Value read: 225 bar
